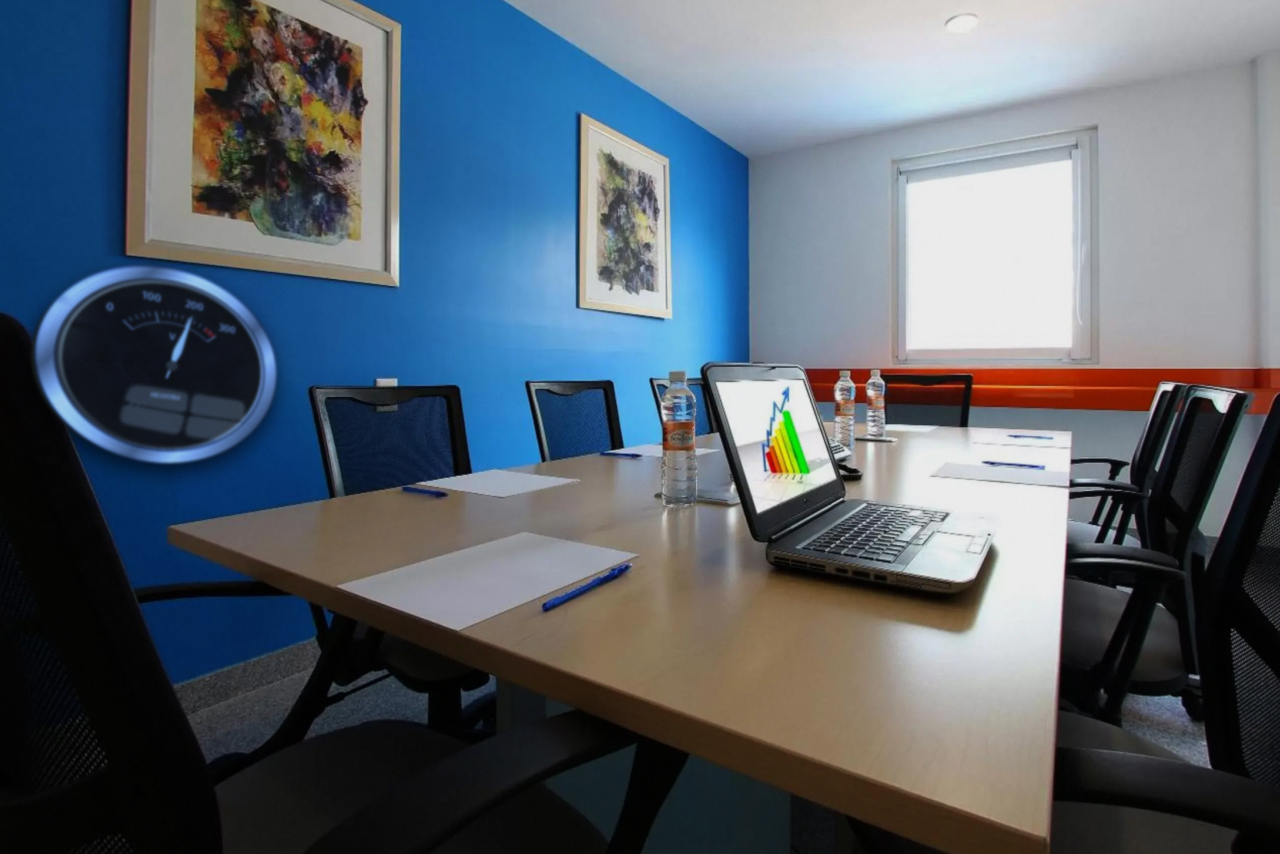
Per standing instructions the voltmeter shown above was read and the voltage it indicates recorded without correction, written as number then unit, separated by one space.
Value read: 200 V
